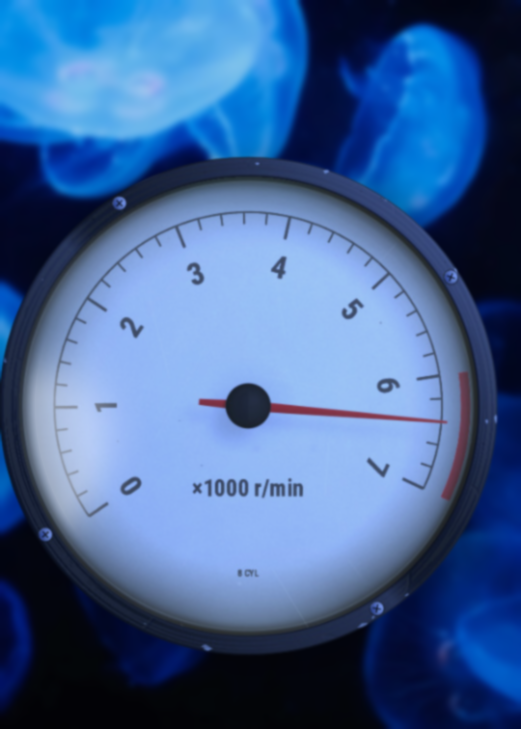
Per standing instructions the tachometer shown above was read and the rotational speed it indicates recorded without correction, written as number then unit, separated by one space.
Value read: 6400 rpm
